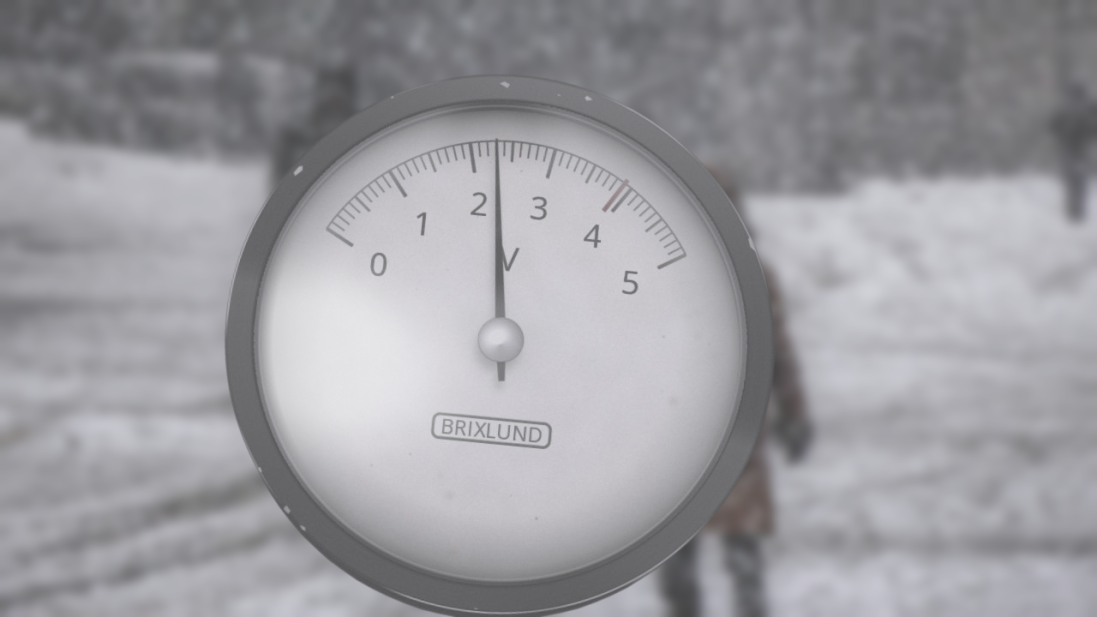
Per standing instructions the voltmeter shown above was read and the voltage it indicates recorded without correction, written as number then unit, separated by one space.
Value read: 2.3 V
